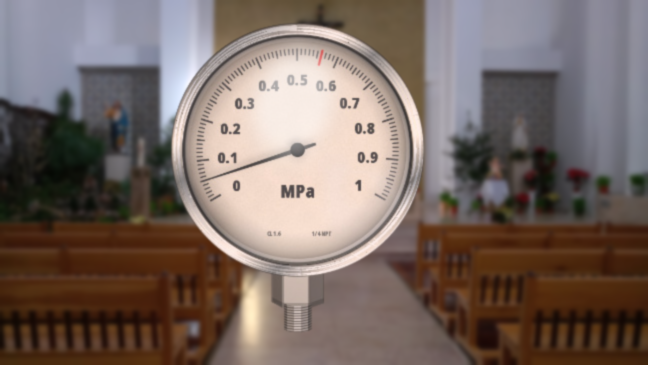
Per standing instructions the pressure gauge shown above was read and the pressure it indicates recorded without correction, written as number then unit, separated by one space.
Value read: 0.05 MPa
